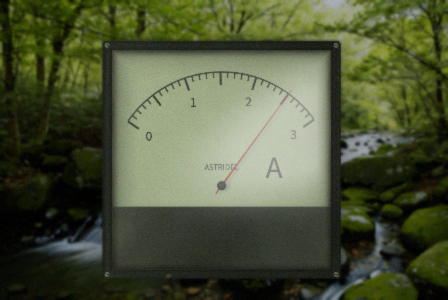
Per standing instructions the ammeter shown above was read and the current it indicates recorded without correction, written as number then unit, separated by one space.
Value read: 2.5 A
